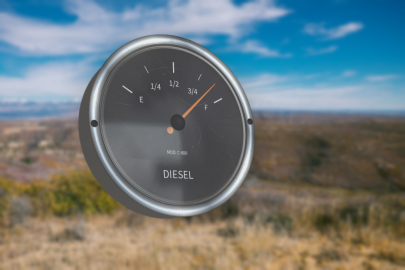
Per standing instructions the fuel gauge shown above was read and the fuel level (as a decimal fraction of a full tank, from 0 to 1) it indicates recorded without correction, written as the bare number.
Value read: 0.875
